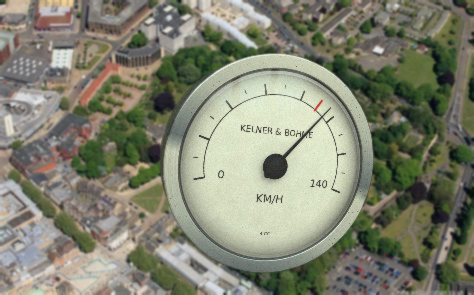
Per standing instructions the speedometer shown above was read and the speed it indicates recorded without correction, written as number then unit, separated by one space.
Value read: 95 km/h
